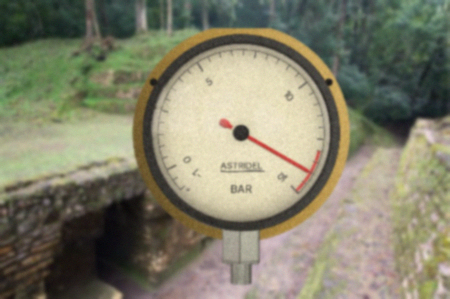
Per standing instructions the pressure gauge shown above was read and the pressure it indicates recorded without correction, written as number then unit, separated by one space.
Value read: 14 bar
